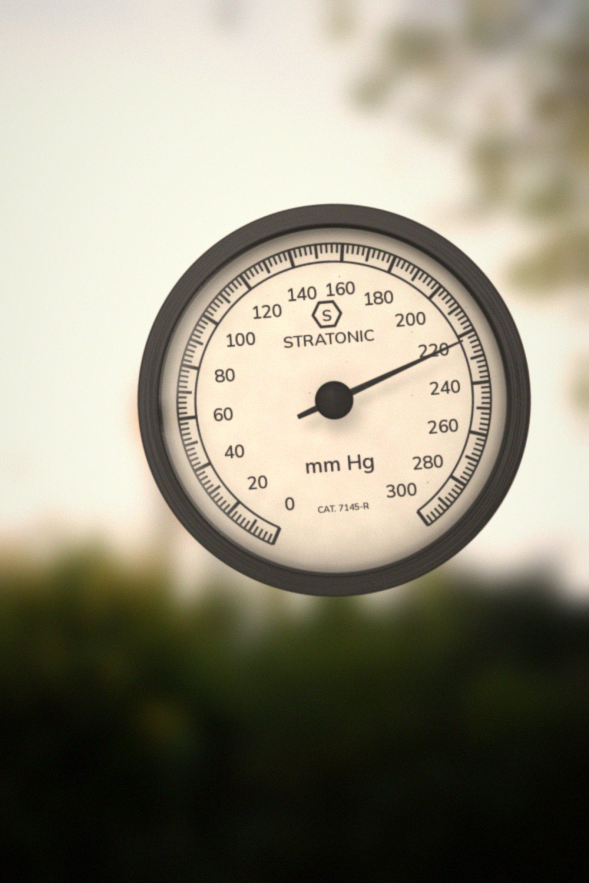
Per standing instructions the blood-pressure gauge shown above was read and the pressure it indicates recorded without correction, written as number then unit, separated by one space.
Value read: 222 mmHg
